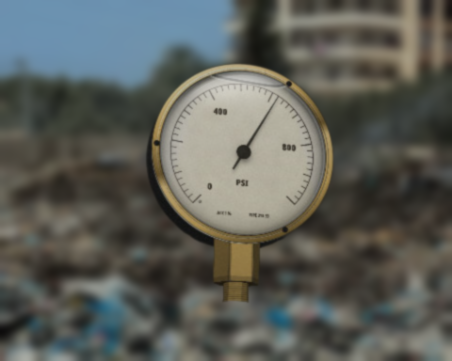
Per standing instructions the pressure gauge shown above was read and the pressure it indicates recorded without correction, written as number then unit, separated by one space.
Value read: 620 psi
